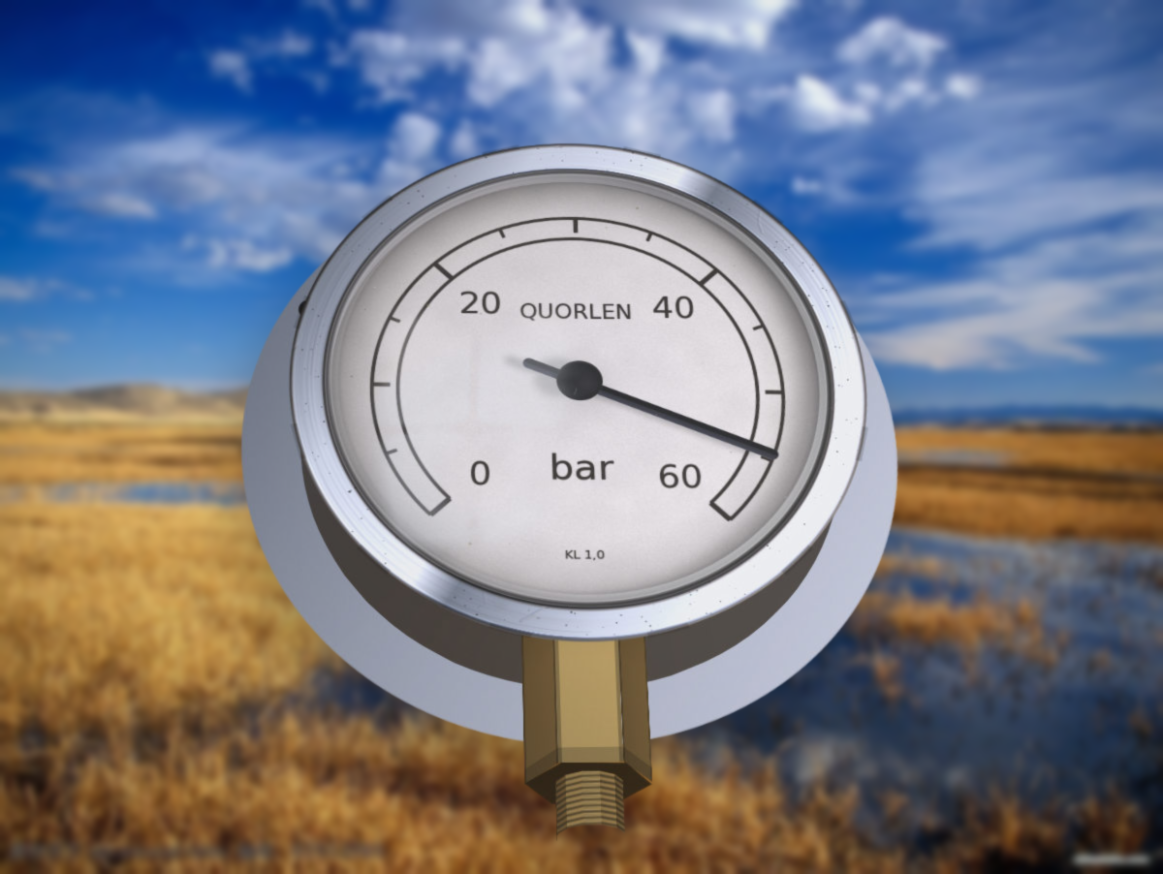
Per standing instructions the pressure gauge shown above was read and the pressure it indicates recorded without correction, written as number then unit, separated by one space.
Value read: 55 bar
